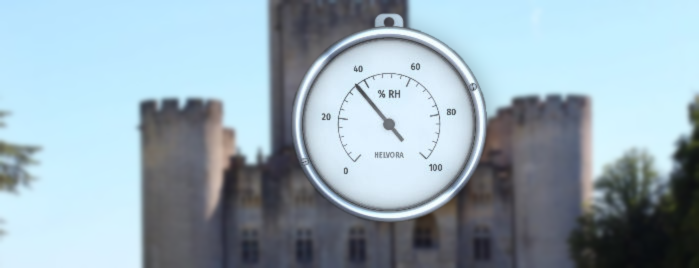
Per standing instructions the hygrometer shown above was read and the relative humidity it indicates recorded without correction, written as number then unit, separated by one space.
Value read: 36 %
